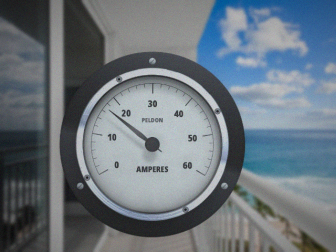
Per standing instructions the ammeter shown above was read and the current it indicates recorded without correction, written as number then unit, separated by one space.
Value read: 17 A
